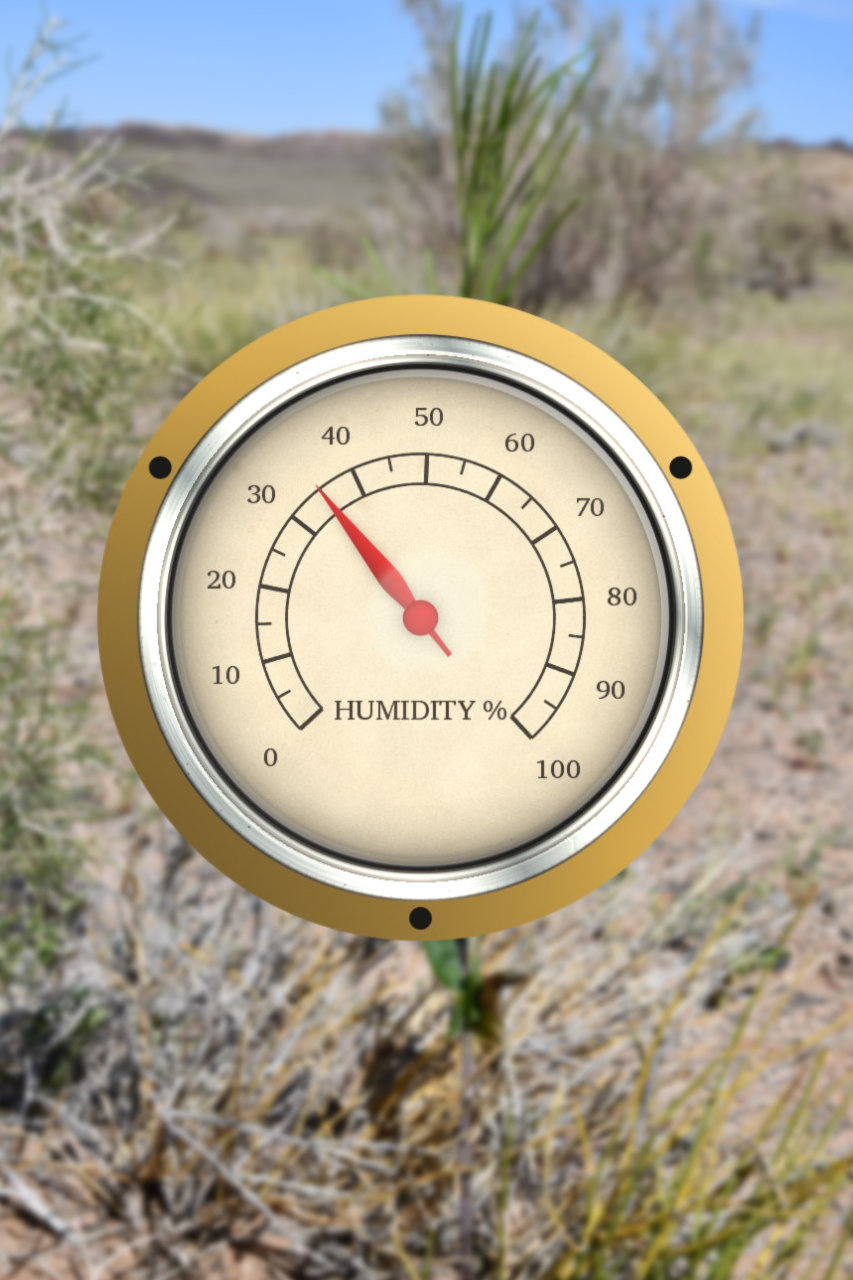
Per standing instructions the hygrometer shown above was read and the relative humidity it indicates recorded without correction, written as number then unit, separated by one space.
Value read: 35 %
